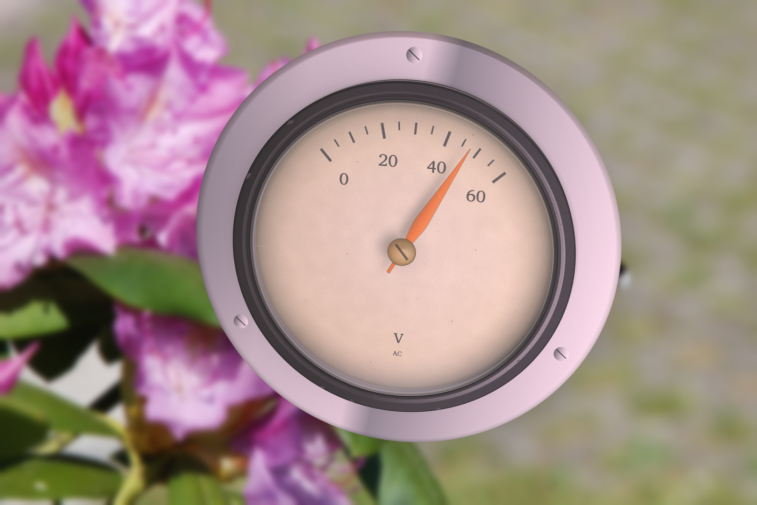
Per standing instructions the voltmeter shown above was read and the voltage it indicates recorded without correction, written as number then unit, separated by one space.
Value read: 47.5 V
